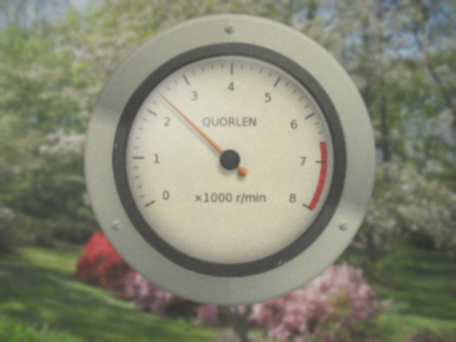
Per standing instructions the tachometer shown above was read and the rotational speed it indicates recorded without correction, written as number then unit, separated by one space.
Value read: 2400 rpm
